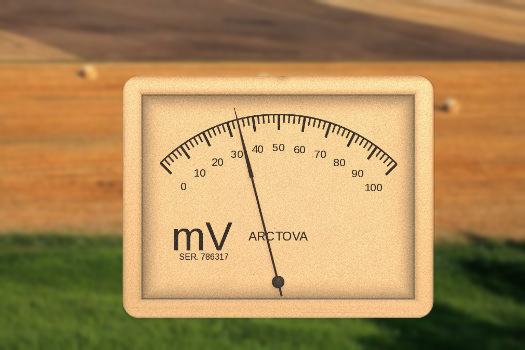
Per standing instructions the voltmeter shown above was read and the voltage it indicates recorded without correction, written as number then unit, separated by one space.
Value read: 34 mV
